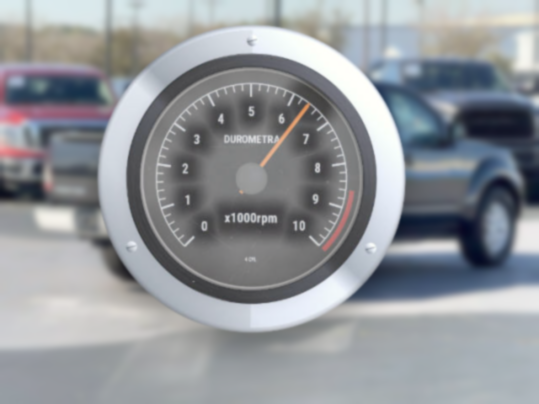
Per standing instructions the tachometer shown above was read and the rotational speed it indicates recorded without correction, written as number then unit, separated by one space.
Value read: 6400 rpm
